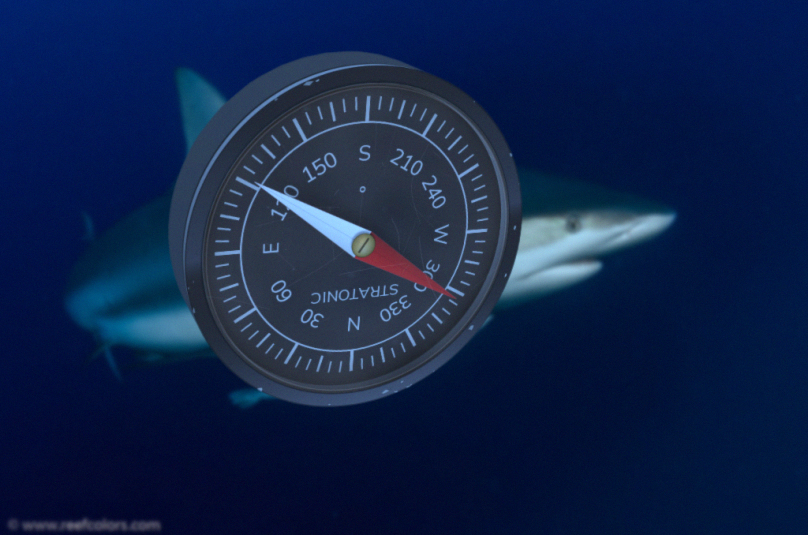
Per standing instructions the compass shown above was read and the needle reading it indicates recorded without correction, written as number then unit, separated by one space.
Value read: 302.5 °
